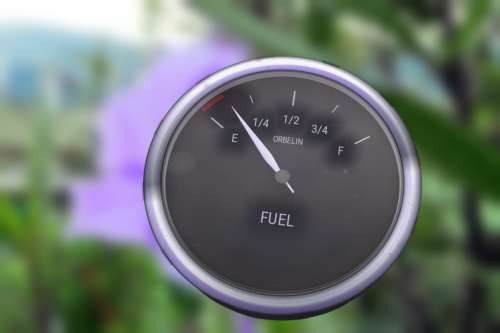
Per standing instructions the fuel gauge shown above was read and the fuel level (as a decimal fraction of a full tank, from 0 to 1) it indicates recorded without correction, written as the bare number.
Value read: 0.125
